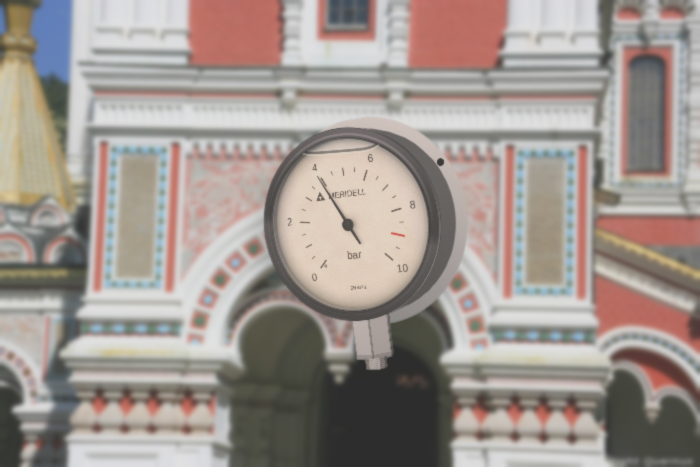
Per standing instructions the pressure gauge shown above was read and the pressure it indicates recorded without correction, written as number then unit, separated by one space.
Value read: 4 bar
